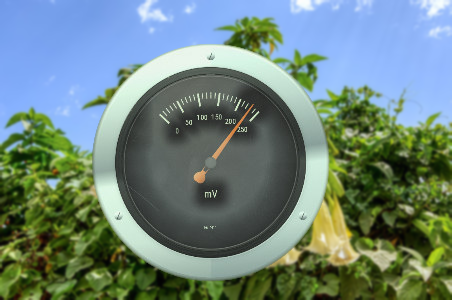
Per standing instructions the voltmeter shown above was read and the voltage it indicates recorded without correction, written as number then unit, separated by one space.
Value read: 230 mV
